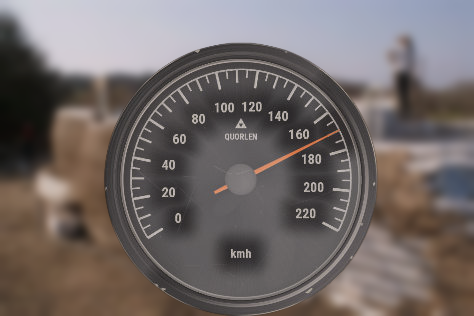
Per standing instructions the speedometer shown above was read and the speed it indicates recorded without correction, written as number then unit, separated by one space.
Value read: 170 km/h
